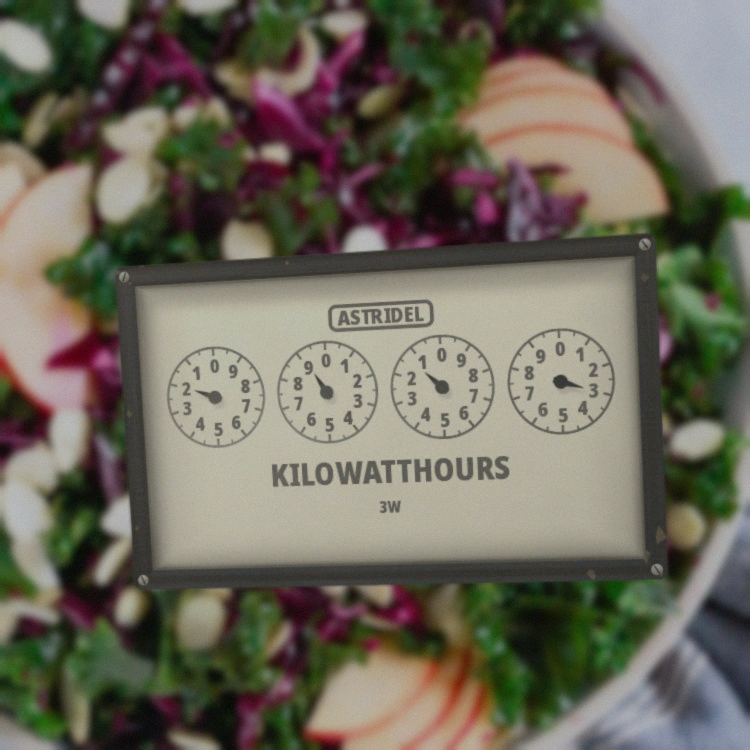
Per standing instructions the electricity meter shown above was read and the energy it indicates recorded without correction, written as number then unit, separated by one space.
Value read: 1913 kWh
